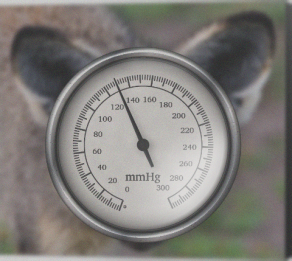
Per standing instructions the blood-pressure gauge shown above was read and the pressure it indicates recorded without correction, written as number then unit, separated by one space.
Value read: 130 mmHg
